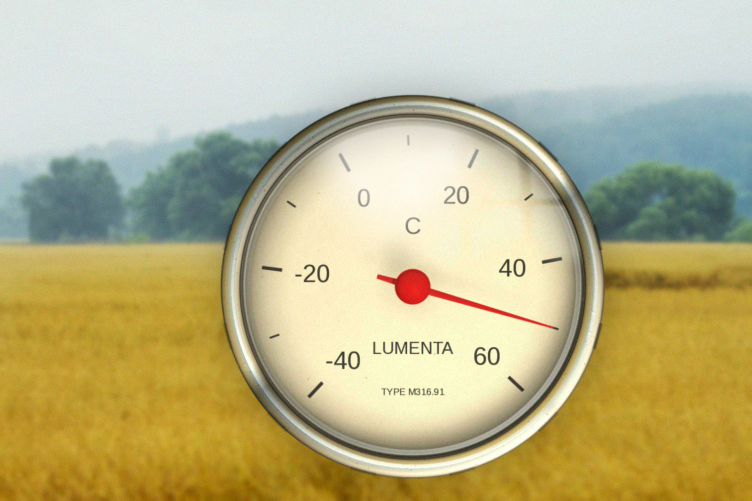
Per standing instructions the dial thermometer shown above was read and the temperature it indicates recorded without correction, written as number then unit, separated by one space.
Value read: 50 °C
